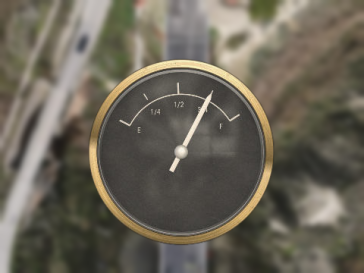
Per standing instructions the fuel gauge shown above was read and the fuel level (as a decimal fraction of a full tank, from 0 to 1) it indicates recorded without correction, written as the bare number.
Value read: 0.75
